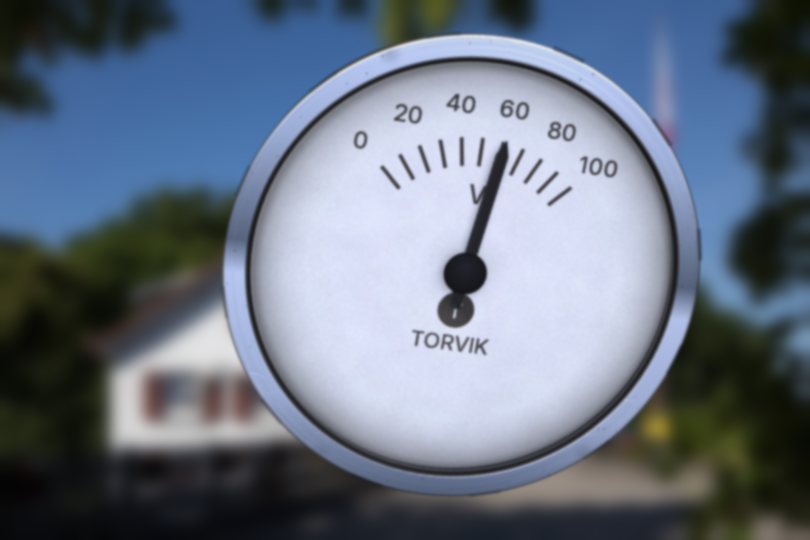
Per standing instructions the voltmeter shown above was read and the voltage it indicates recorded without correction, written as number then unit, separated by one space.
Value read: 60 V
